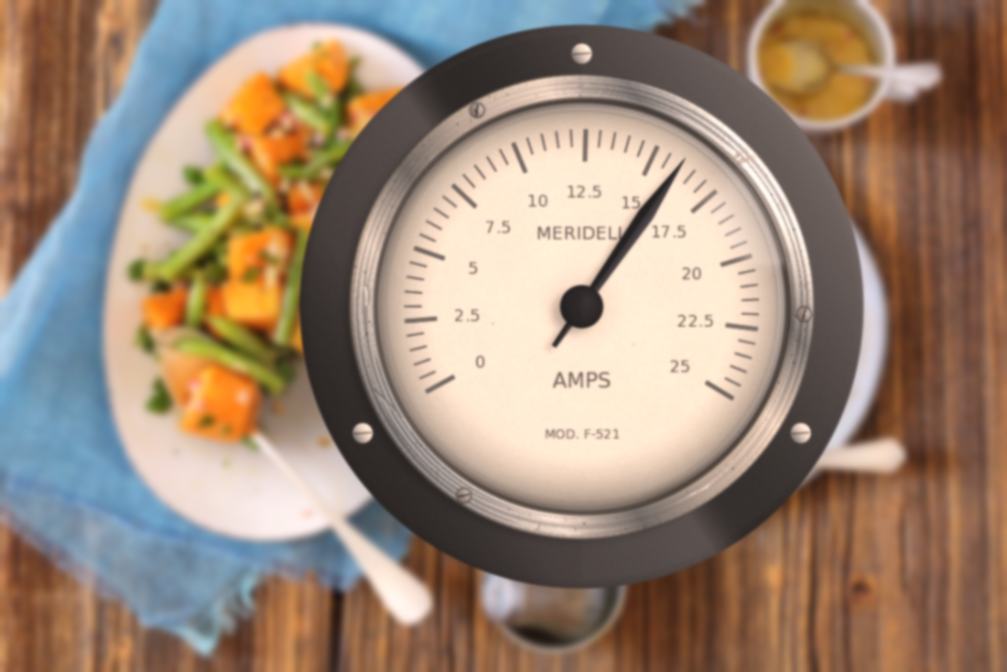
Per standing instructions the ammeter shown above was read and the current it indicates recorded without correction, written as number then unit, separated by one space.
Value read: 16 A
